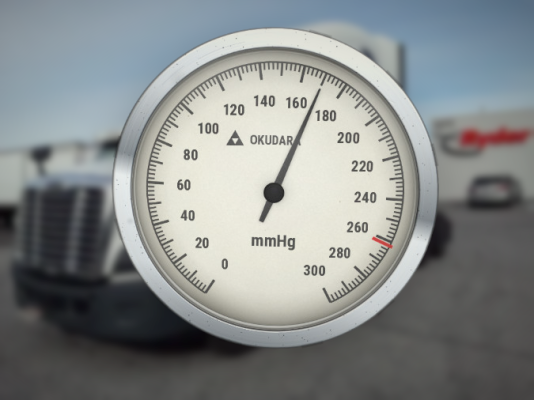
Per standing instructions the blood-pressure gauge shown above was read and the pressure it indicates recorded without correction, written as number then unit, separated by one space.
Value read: 170 mmHg
